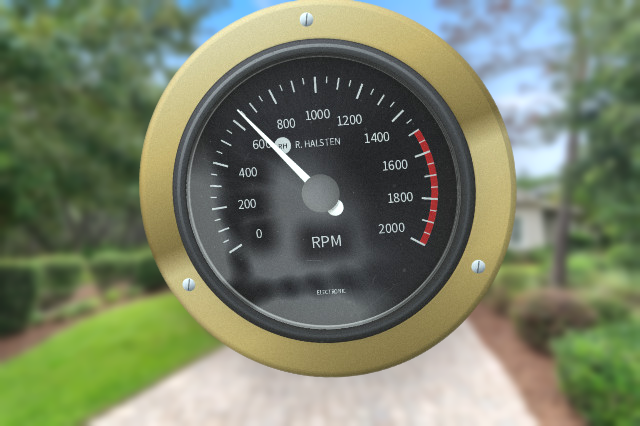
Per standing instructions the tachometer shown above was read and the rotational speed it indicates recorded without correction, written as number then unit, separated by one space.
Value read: 650 rpm
